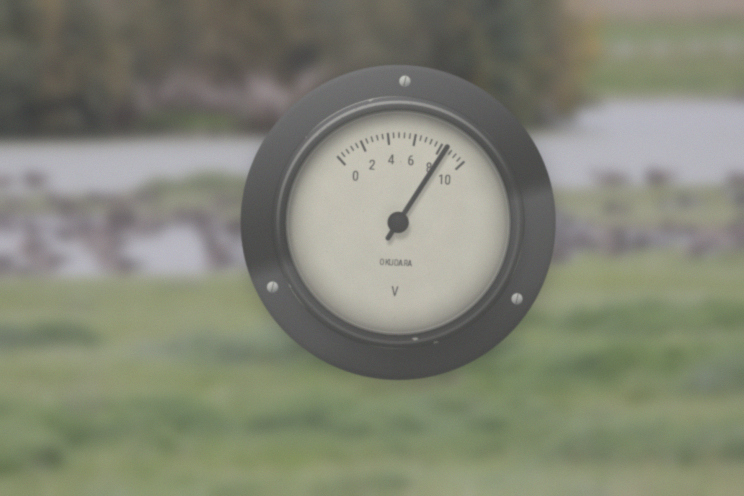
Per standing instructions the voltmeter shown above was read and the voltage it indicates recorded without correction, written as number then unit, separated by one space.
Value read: 8.4 V
